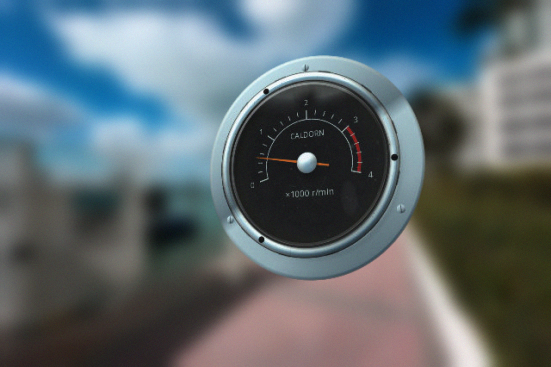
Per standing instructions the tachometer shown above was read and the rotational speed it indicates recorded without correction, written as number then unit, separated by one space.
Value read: 500 rpm
